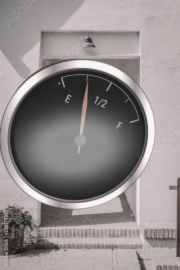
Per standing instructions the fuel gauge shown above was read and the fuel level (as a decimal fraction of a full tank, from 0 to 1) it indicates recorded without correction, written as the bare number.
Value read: 0.25
